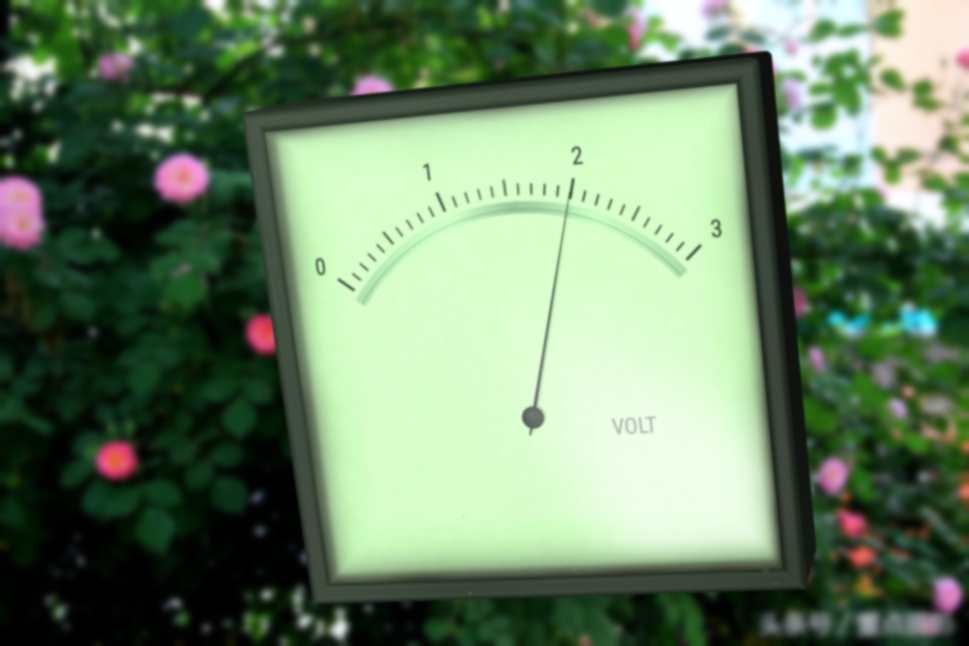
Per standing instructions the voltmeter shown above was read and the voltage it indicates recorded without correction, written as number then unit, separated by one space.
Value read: 2 V
